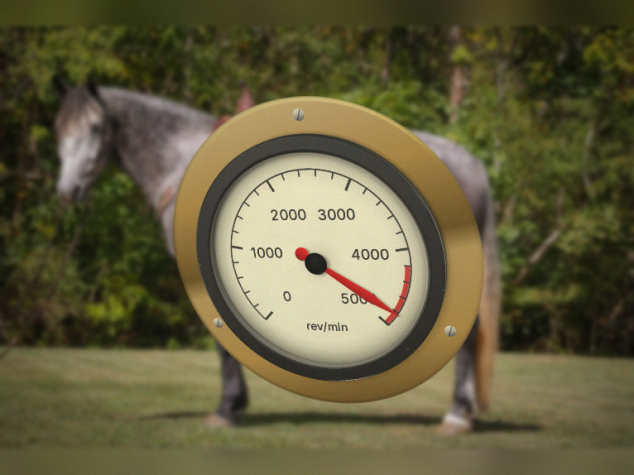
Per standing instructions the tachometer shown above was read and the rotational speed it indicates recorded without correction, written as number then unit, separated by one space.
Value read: 4800 rpm
